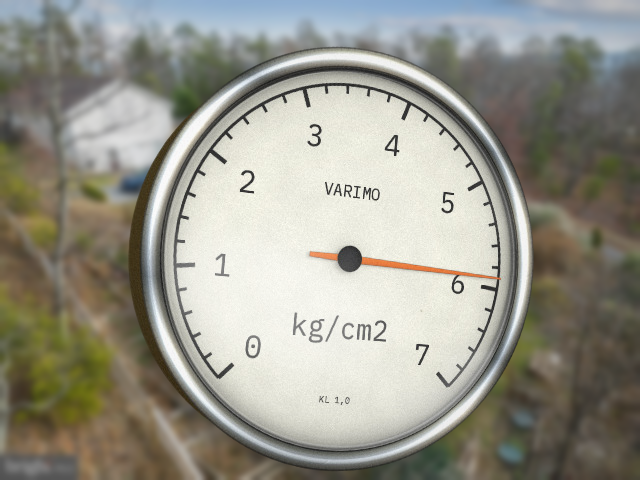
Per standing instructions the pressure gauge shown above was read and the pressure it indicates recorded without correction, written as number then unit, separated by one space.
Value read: 5.9 kg/cm²
